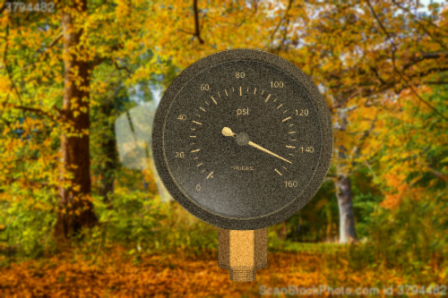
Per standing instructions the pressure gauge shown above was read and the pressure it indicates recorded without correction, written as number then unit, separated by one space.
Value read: 150 psi
